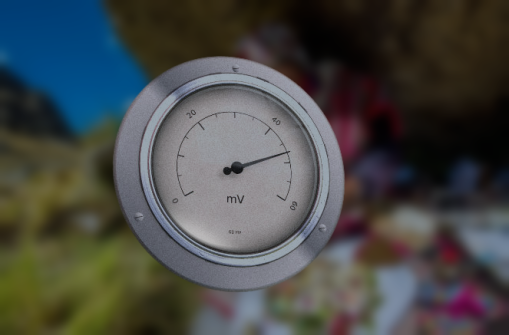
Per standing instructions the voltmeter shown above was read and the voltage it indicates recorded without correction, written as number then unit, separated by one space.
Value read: 47.5 mV
